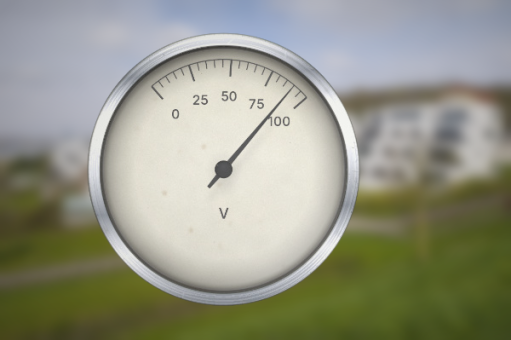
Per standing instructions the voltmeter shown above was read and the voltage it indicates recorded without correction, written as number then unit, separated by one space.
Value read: 90 V
